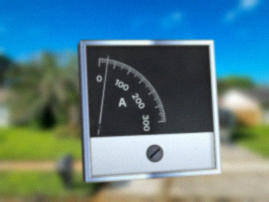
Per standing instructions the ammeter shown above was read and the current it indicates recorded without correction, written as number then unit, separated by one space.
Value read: 25 A
